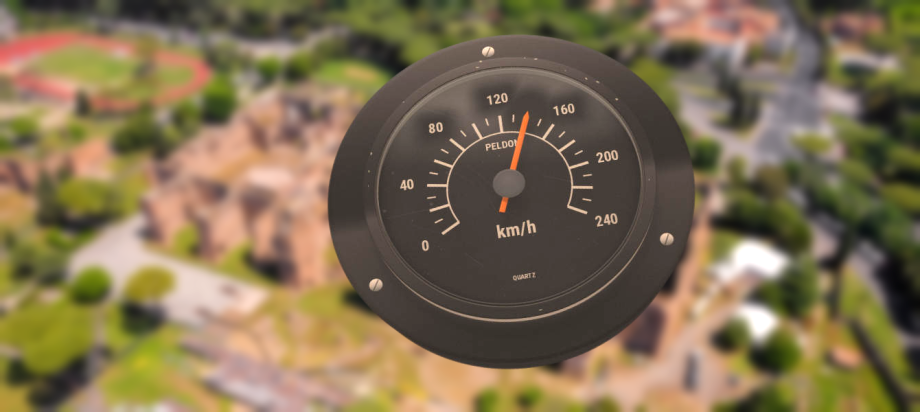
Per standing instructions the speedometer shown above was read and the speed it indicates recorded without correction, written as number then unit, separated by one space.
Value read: 140 km/h
